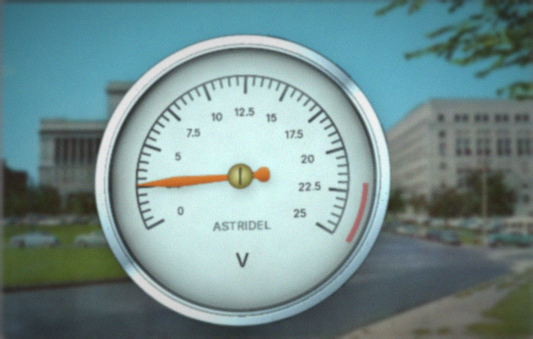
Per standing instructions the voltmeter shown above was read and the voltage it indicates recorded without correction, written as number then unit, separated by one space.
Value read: 2.5 V
